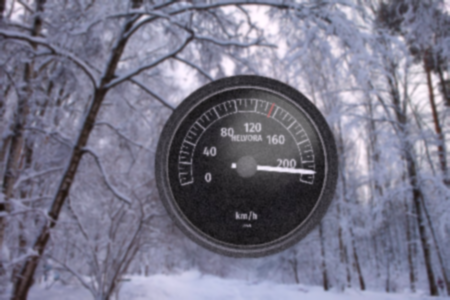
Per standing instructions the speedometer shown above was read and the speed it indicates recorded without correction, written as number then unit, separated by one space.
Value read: 210 km/h
